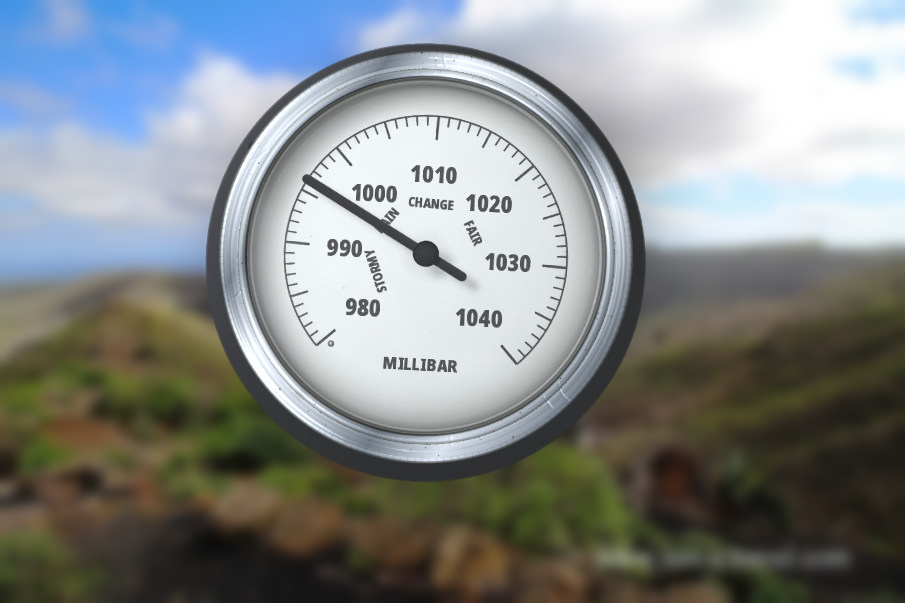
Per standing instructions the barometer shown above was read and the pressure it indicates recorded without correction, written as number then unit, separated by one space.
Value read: 996 mbar
